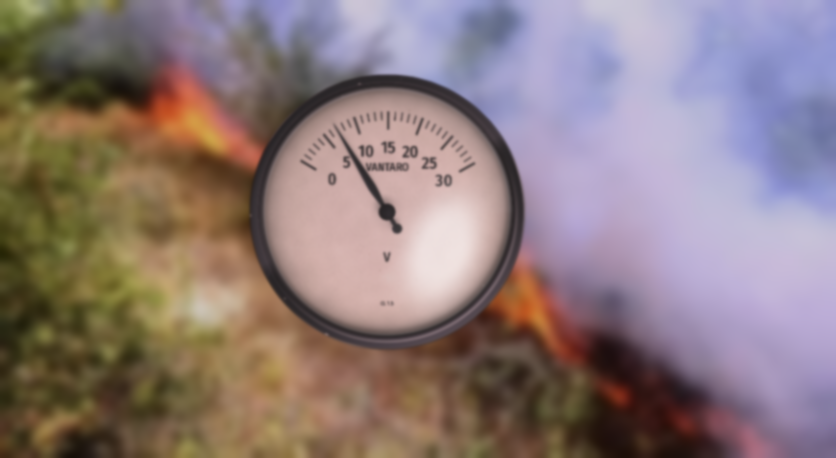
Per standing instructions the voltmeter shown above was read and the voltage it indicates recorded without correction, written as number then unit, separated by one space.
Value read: 7 V
